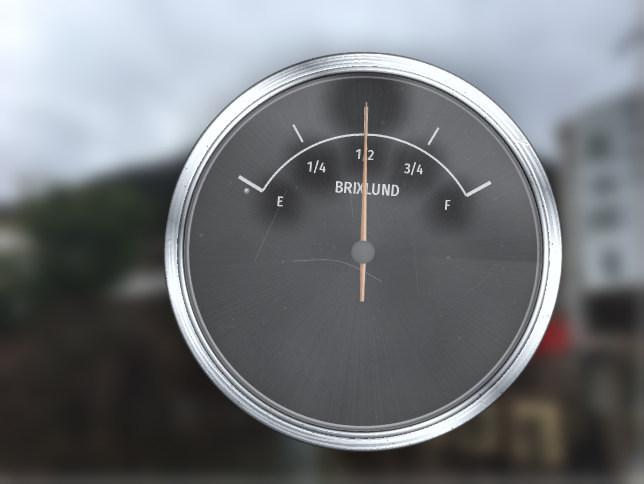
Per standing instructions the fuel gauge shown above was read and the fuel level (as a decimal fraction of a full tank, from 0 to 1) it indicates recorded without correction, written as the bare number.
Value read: 0.5
